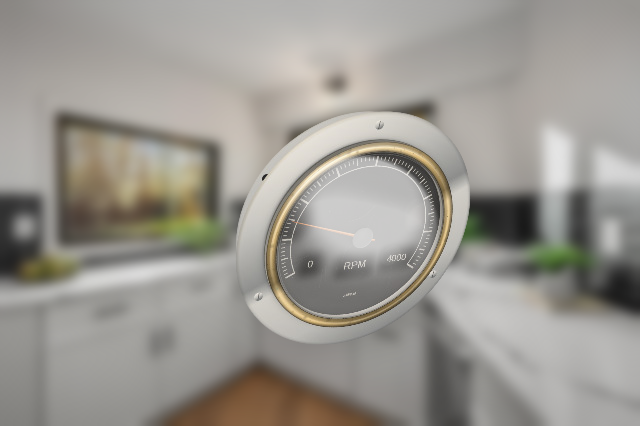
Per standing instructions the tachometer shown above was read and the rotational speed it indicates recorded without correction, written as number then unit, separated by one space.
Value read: 750 rpm
